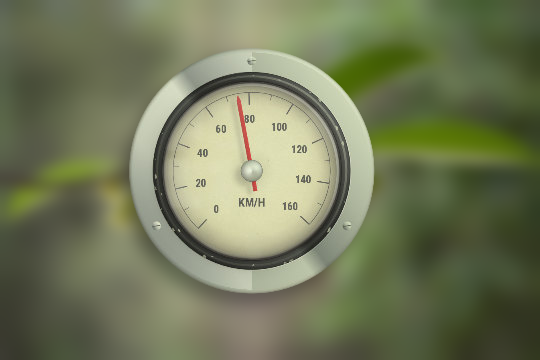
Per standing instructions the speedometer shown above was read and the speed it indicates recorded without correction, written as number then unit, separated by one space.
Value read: 75 km/h
